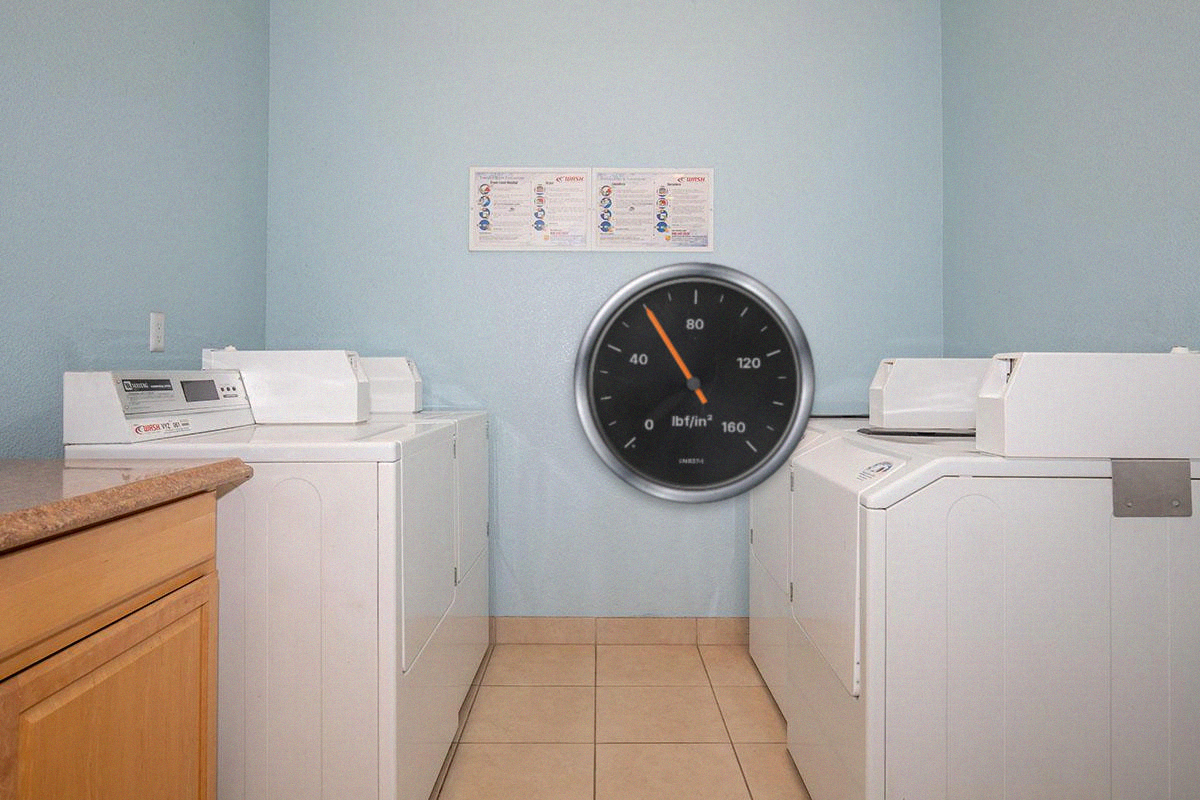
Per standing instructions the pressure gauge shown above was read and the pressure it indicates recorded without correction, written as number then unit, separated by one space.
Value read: 60 psi
